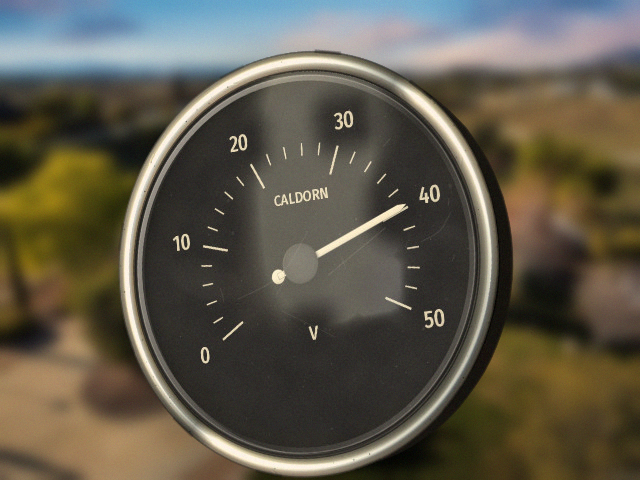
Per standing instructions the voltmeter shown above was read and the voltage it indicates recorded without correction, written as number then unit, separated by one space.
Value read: 40 V
